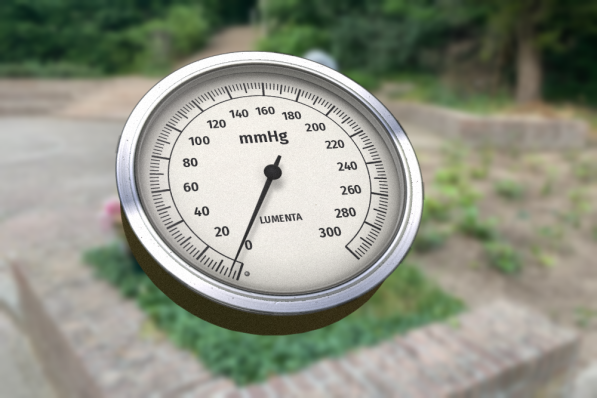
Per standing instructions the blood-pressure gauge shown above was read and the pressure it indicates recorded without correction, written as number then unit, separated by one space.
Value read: 4 mmHg
